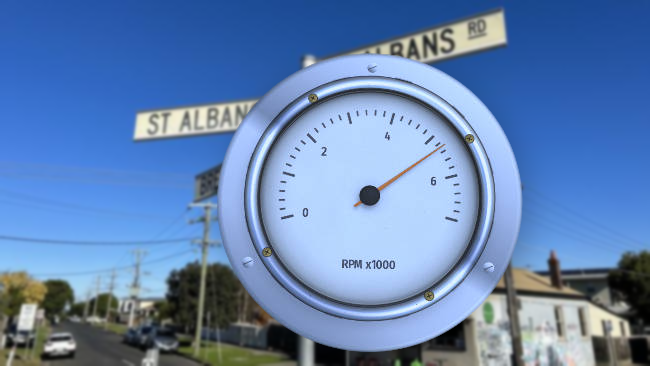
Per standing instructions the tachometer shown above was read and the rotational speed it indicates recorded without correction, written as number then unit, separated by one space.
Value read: 5300 rpm
